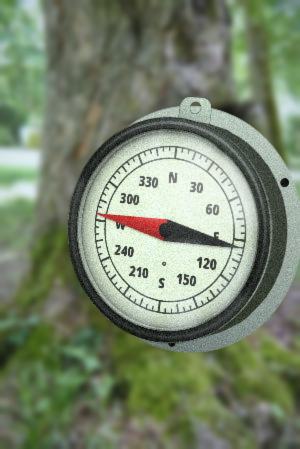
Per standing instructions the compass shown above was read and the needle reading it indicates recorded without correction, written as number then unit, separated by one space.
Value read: 275 °
